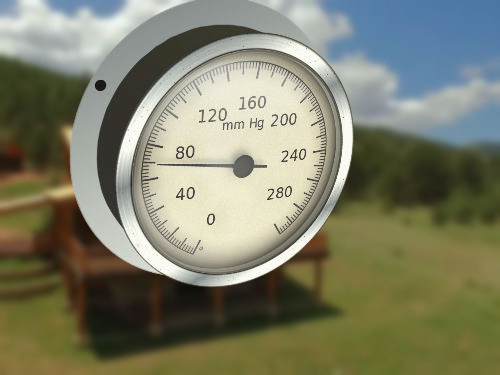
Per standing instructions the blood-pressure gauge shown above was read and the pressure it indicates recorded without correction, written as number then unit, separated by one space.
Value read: 70 mmHg
